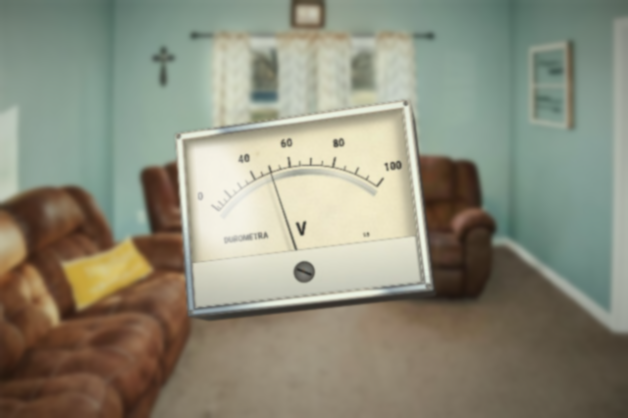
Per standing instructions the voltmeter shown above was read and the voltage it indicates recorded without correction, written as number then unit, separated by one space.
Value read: 50 V
